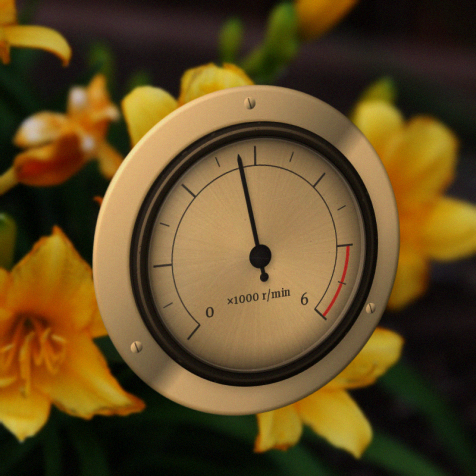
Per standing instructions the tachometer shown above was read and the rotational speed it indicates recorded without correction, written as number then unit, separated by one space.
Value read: 2750 rpm
